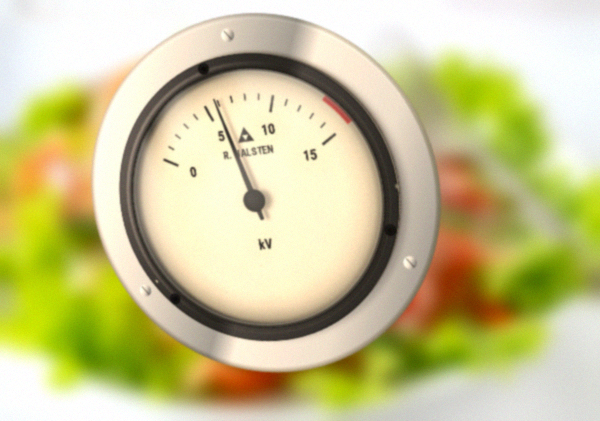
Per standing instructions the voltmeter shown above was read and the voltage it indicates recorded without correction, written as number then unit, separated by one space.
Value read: 6 kV
